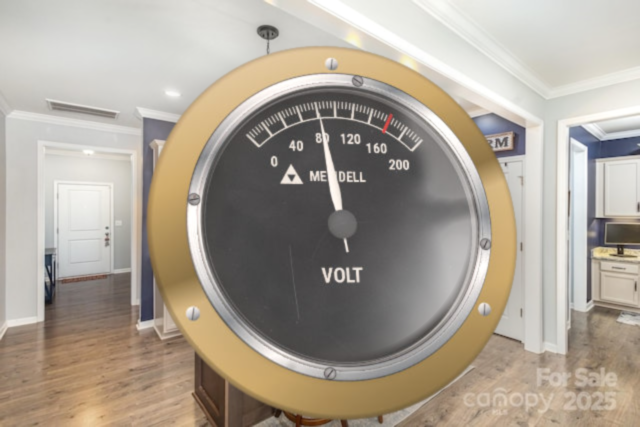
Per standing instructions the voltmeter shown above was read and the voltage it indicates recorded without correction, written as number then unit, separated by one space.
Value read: 80 V
